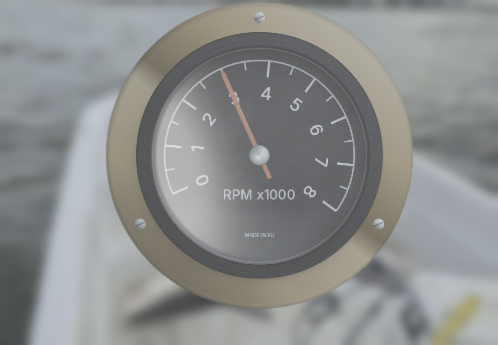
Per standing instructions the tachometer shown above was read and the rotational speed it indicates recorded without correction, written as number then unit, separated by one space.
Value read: 3000 rpm
